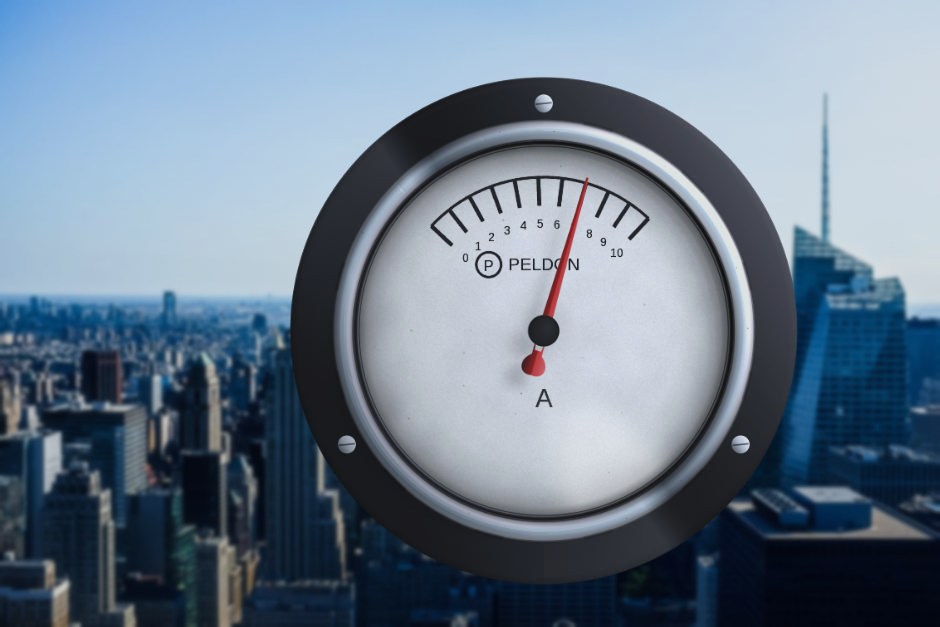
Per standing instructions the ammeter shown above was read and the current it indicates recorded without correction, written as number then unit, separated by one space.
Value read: 7 A
